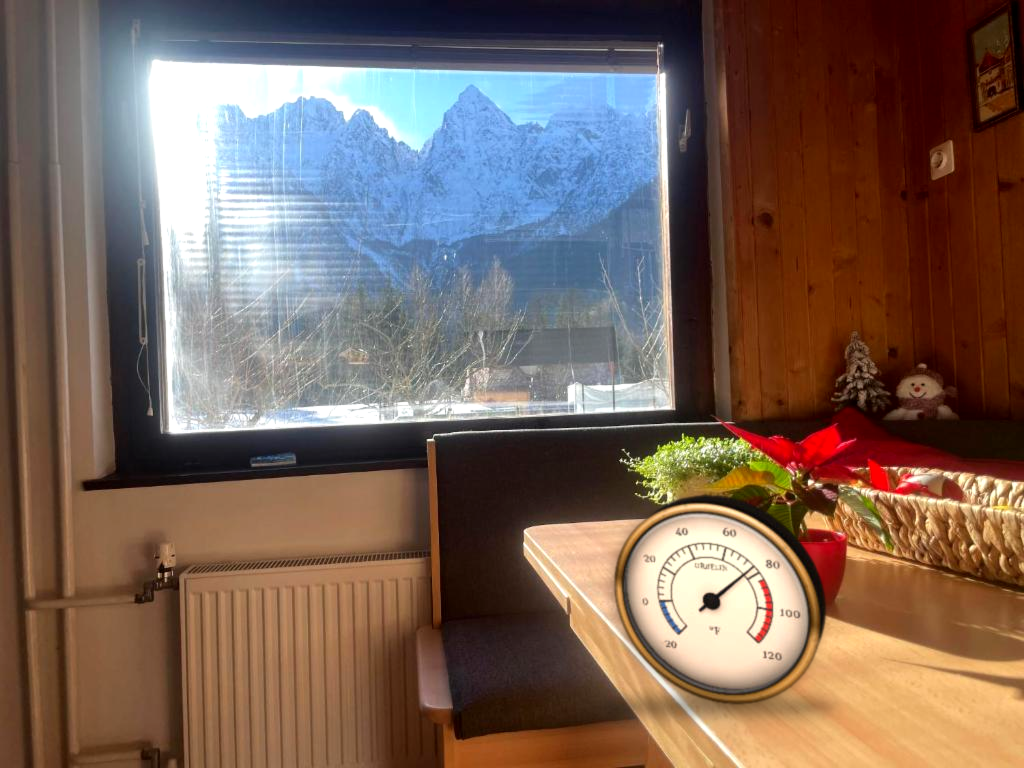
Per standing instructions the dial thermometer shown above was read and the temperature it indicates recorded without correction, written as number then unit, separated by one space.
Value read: 76 °F
